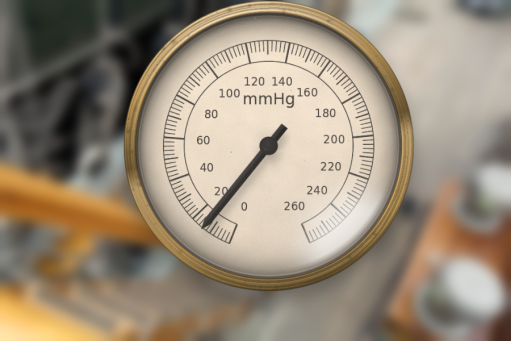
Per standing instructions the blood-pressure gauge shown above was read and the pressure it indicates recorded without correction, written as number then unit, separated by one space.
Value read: 14 mmHg
